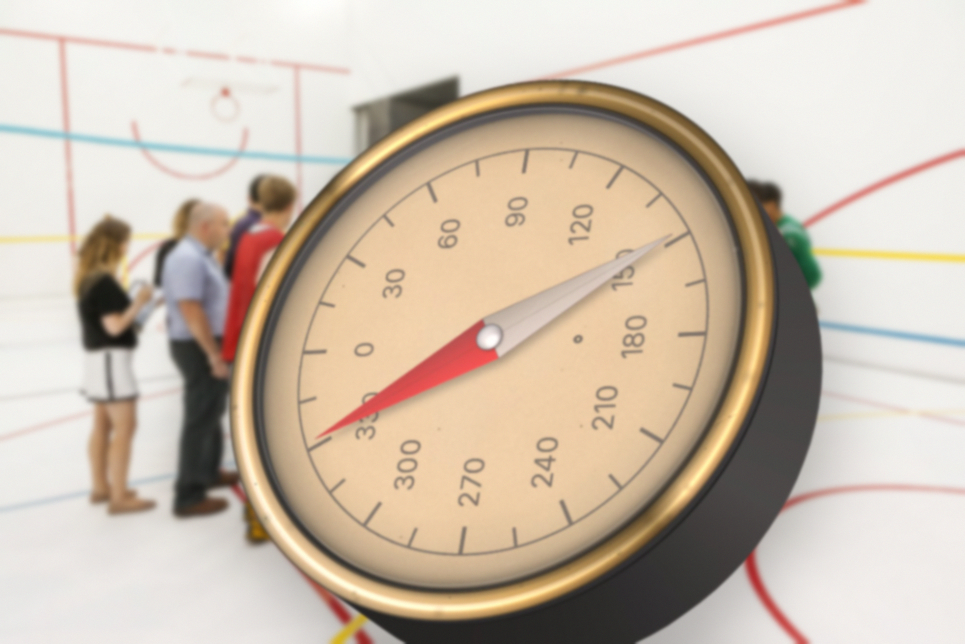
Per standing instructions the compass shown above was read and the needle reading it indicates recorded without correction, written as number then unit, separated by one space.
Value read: 330 °
